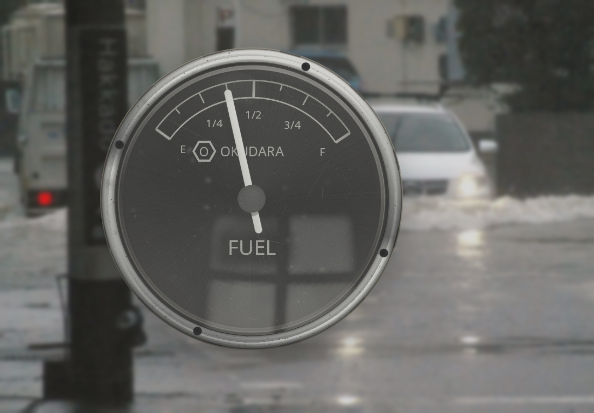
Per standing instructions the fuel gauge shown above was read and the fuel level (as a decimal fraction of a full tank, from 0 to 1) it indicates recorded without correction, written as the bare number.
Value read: 0.375
